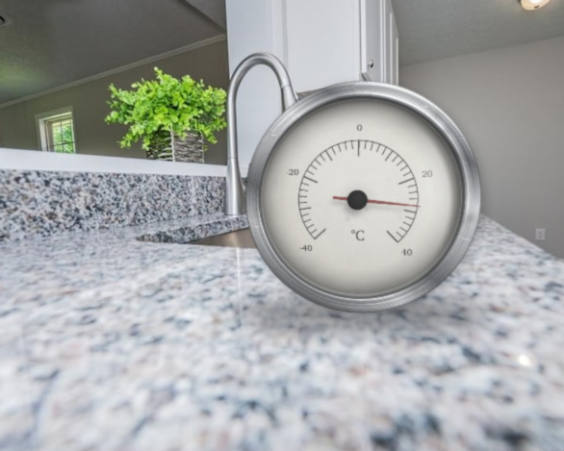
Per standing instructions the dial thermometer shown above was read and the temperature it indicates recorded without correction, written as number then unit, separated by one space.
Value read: 28 °C
